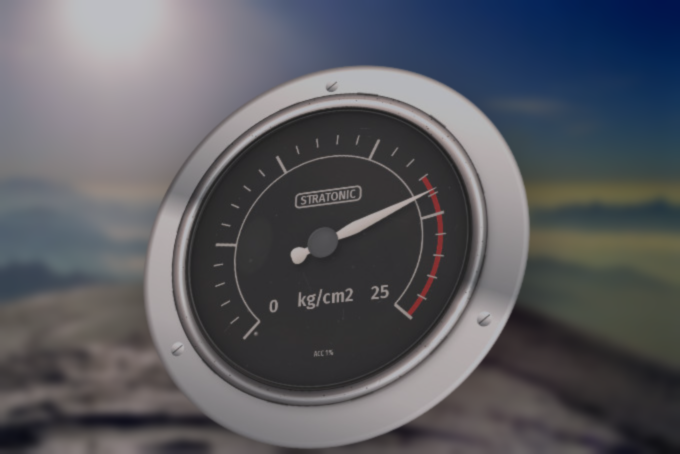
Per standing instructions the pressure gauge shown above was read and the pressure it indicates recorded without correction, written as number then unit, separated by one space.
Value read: 19 kg/cm²
